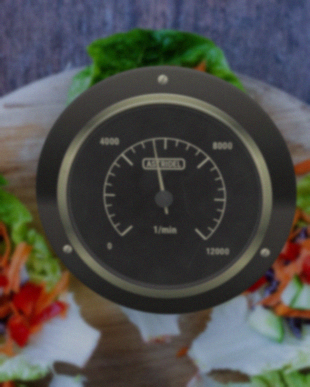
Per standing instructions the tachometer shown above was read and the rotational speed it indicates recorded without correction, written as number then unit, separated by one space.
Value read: 5500 rpm
